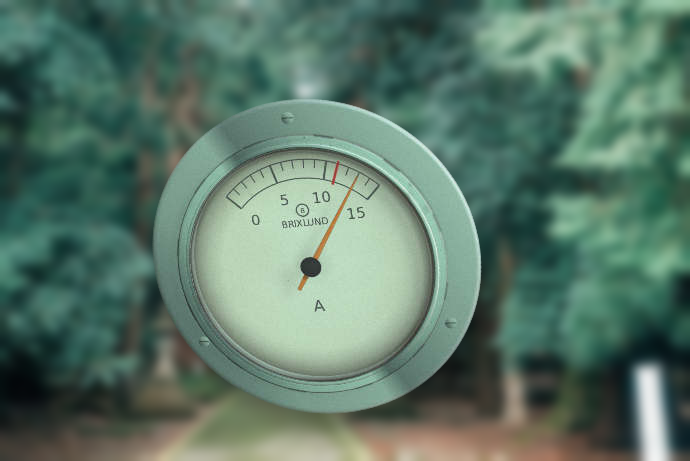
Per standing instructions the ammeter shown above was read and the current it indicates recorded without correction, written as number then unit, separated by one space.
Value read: 13 A
